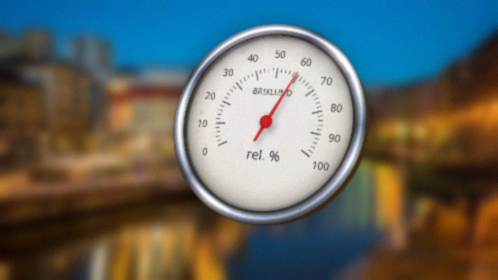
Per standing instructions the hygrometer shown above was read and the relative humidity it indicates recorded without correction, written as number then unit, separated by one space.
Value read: 60 %
